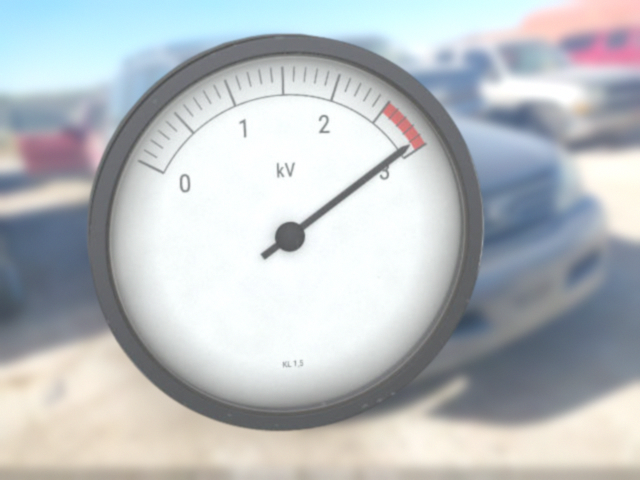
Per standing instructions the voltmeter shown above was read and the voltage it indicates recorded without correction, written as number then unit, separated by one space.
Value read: 2.9 kV
